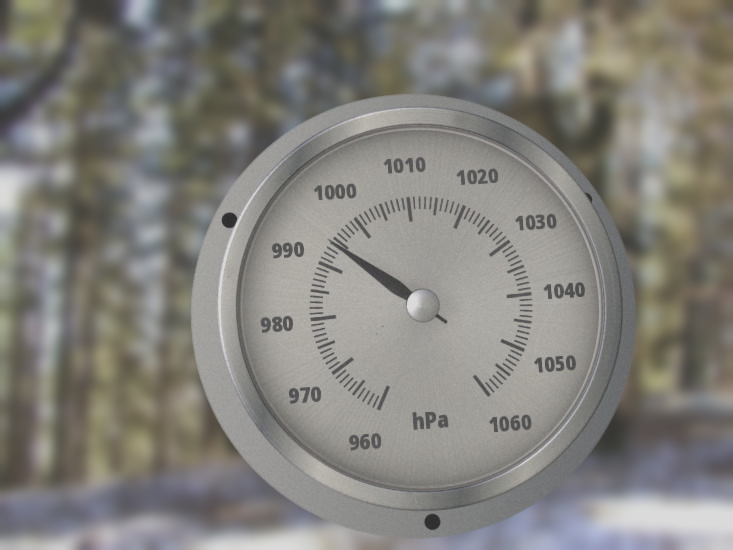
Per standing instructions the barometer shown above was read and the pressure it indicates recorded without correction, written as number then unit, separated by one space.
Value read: 994 hPa
